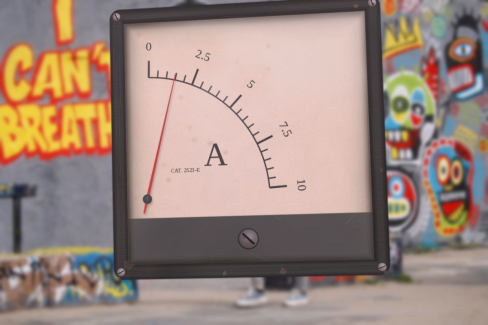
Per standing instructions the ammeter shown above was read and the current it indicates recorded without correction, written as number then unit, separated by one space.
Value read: 1.5 A
